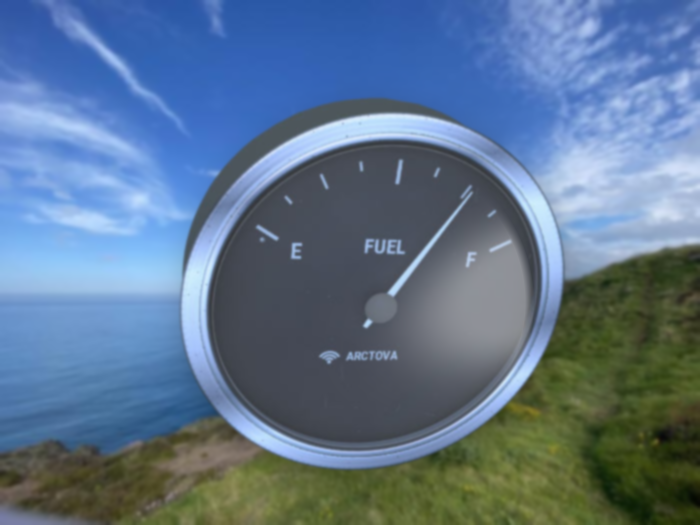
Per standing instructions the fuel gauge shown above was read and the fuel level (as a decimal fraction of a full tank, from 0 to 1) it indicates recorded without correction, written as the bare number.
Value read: 0.75
